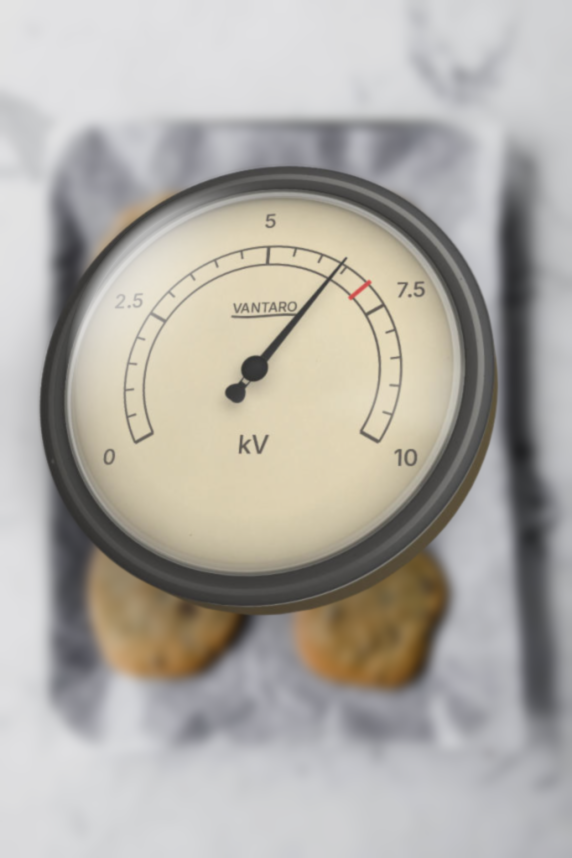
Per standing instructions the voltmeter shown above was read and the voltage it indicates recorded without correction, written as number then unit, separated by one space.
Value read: 6.5 kV
